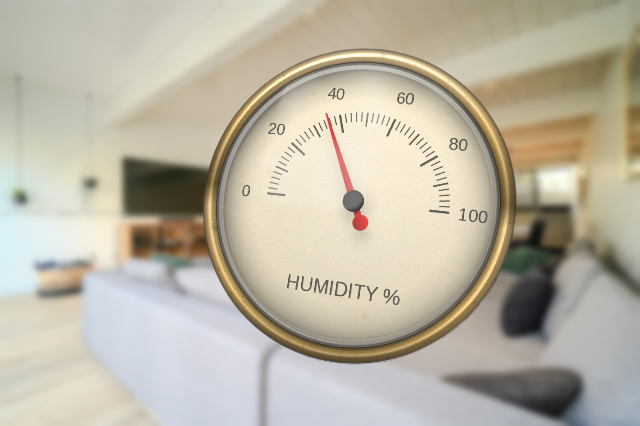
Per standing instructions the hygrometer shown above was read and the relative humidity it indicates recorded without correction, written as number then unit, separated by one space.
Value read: 36 %
